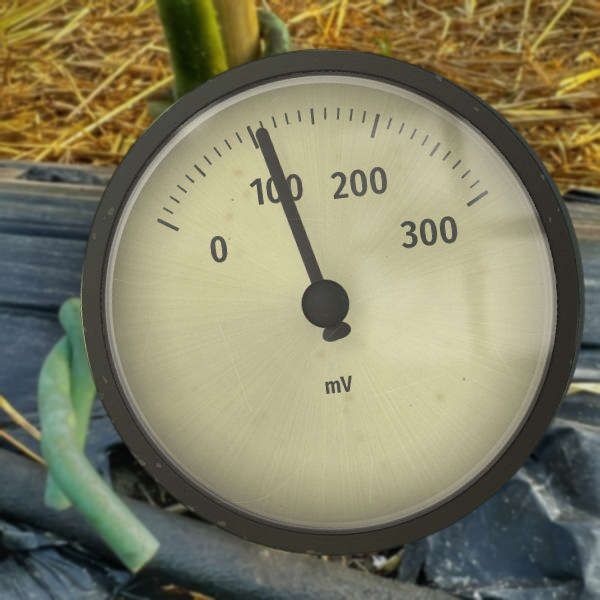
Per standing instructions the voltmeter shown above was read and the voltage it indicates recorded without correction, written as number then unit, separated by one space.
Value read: 110 mV
